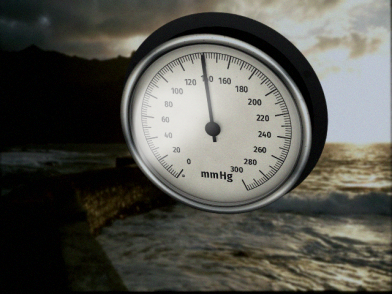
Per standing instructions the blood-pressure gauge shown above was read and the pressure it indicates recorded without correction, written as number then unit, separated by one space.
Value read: 140 mmHg
